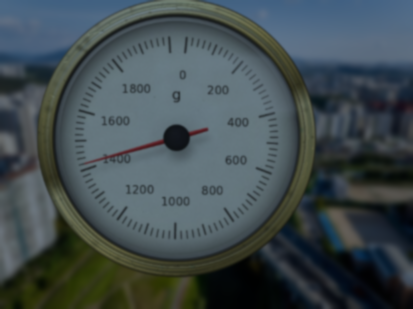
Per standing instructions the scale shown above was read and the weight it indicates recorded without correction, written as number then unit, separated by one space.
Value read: 1420 g
